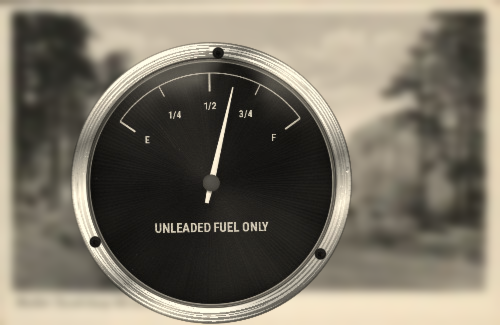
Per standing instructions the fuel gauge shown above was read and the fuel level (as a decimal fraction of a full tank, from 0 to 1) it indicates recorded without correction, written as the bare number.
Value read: 0.625
